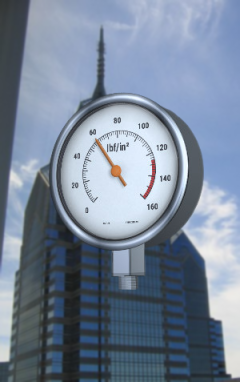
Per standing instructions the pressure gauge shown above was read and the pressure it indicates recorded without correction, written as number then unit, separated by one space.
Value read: 60 psi
